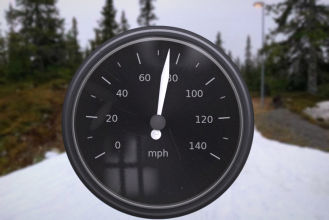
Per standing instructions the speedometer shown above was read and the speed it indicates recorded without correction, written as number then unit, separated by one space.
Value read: 75 mph
